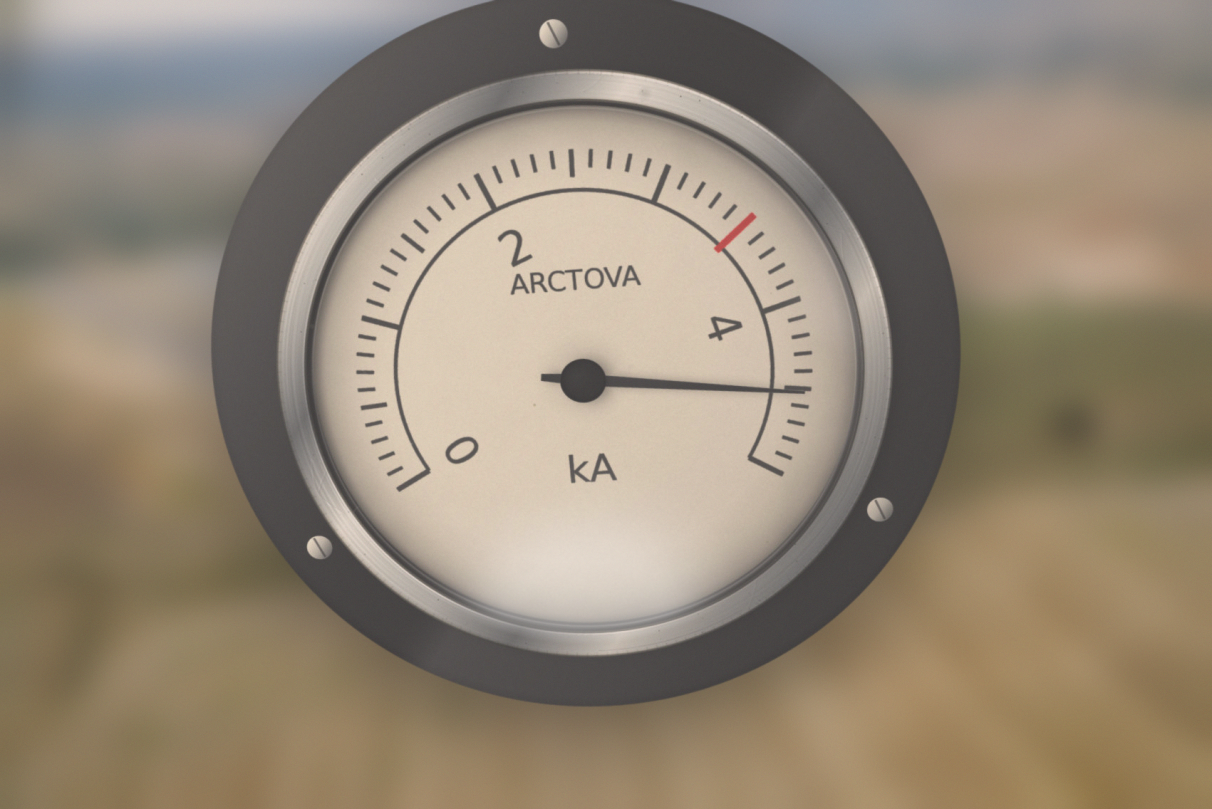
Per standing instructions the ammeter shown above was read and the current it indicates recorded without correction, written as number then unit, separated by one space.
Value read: 4.5 kA
